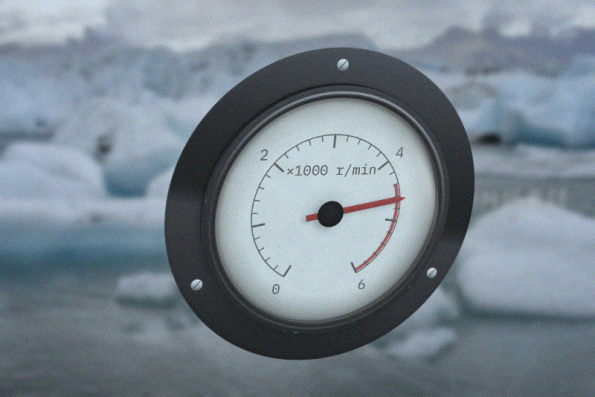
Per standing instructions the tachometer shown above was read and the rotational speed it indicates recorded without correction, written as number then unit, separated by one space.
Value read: 4600 rpm
